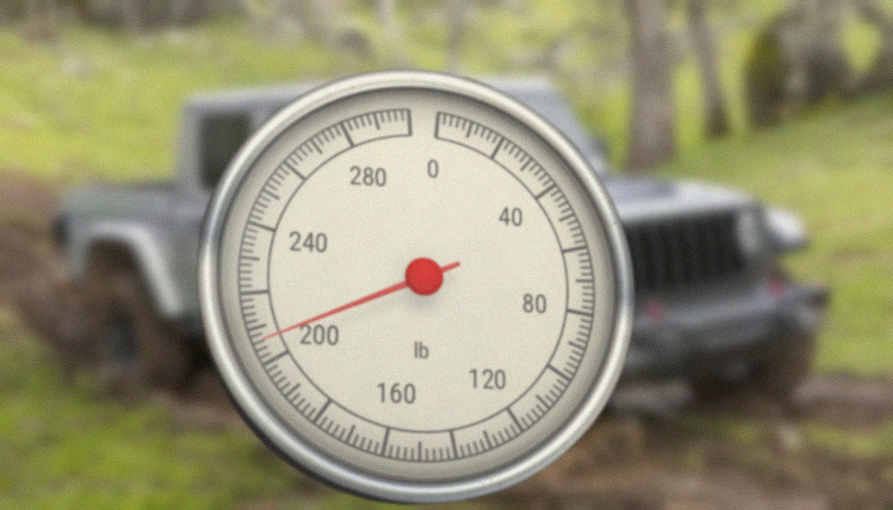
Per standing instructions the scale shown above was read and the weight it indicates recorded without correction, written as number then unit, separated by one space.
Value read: 206 lb
